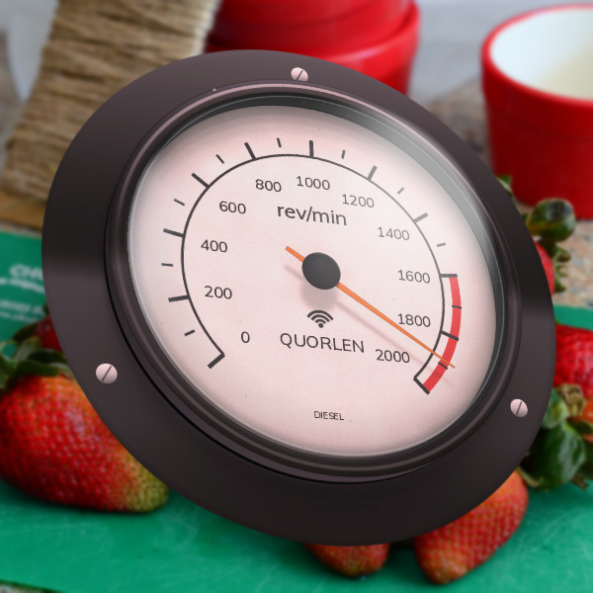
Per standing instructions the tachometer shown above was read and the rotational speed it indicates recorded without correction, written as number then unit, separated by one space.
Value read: 1900 rpm
